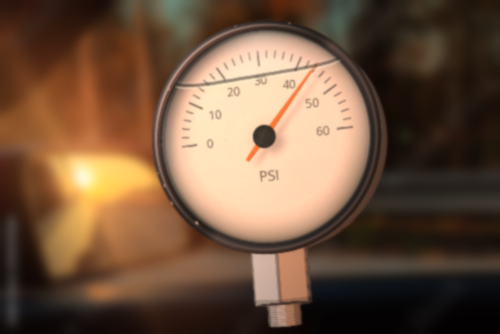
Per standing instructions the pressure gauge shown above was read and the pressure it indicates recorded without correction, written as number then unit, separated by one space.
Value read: 44 psi
